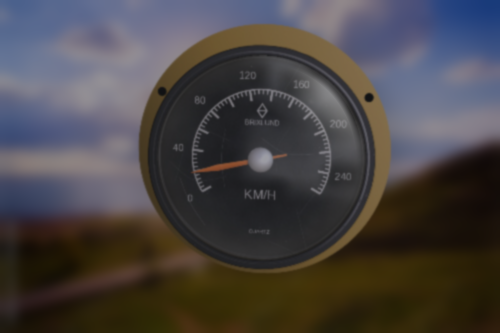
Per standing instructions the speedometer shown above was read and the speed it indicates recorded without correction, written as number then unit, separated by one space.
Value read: 20 km/h
